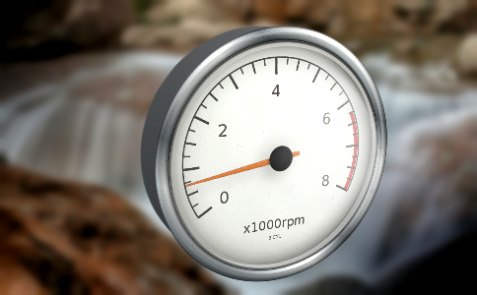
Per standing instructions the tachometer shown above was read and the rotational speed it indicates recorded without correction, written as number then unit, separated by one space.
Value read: 750 rpm
